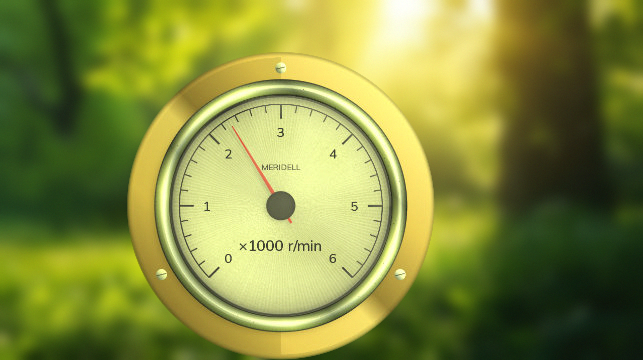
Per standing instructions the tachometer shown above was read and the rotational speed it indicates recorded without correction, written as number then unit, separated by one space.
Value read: 2300 rpm
